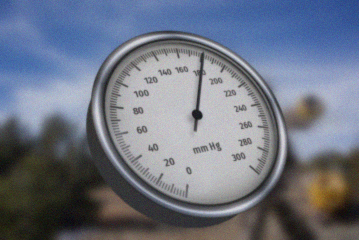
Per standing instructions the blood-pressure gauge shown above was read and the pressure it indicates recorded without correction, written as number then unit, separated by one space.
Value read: 180 mmHg
